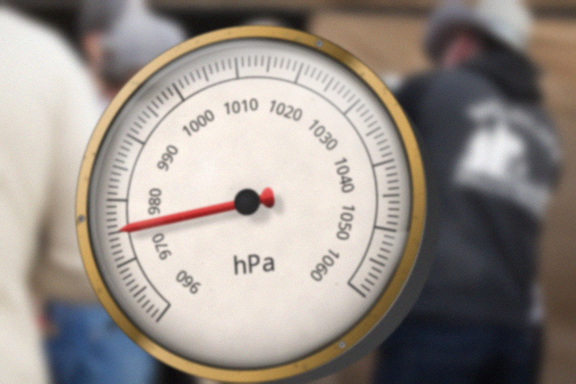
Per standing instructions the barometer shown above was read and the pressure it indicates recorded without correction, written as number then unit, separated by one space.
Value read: 975 hPa
